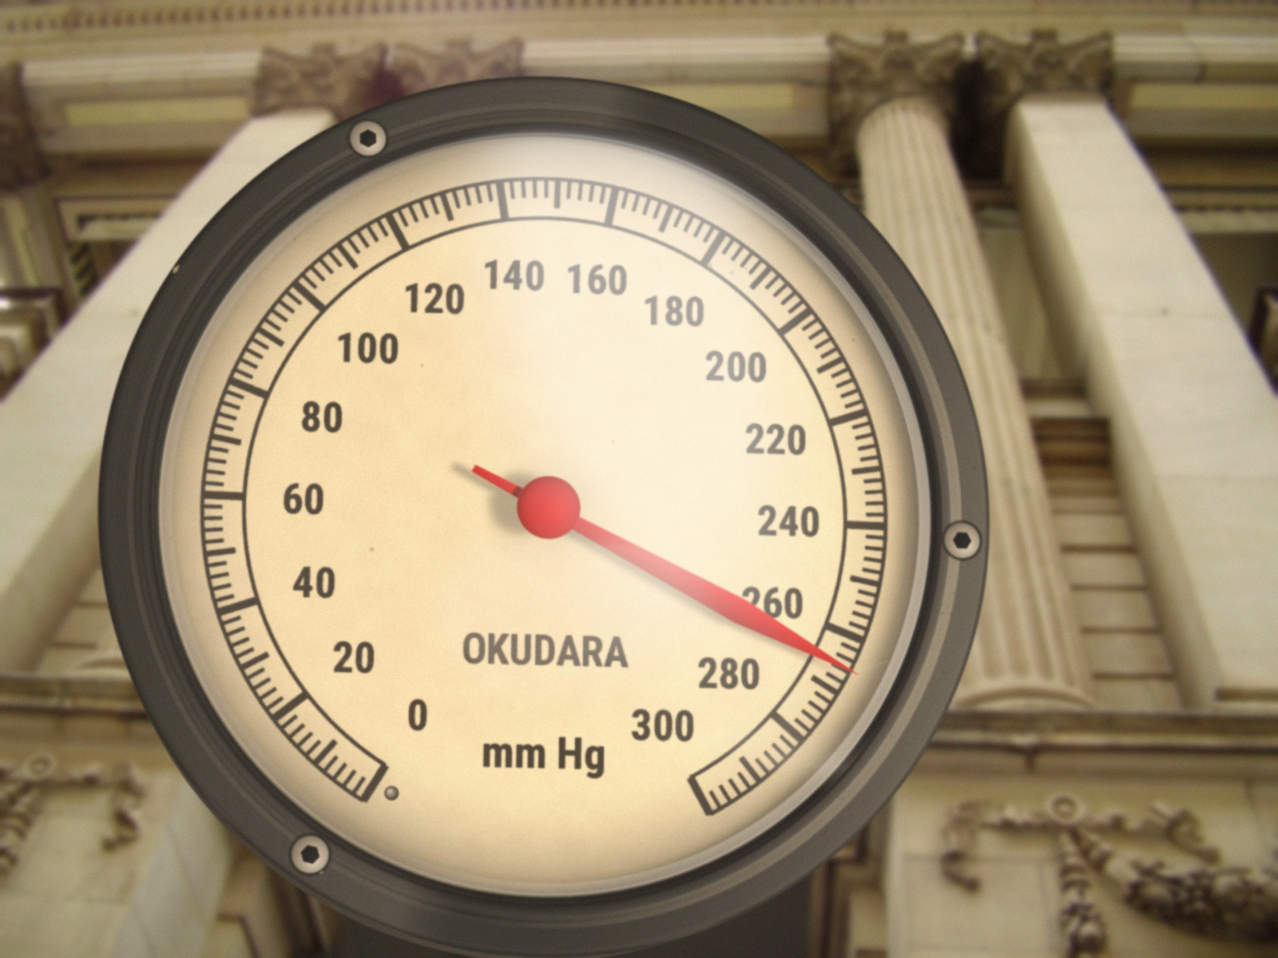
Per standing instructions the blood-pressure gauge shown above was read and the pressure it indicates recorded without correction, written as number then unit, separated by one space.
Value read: 266 mmHg
